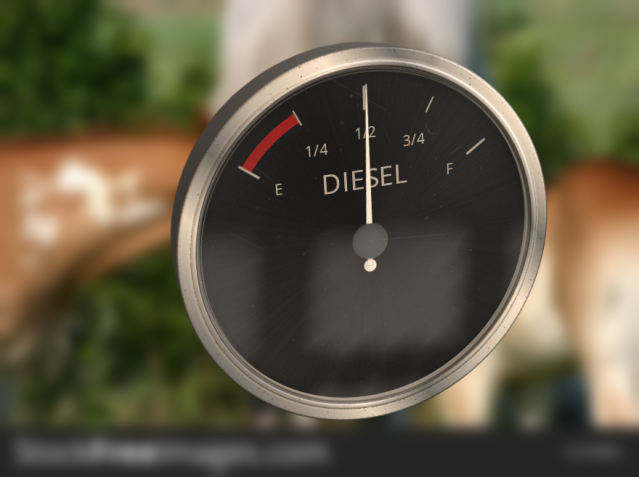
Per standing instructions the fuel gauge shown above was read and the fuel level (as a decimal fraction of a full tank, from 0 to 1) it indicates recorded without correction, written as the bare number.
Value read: 0.5
